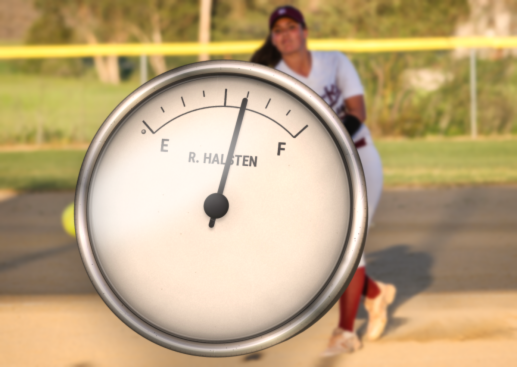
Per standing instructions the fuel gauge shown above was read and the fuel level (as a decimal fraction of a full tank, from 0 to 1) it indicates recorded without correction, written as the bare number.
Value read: 0.625
